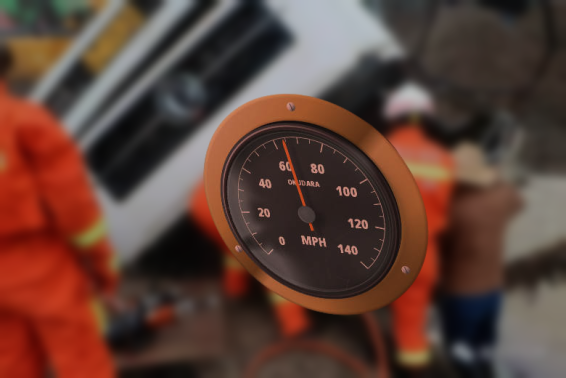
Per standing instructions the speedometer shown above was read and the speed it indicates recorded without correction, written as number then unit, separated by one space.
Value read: 65 mph
